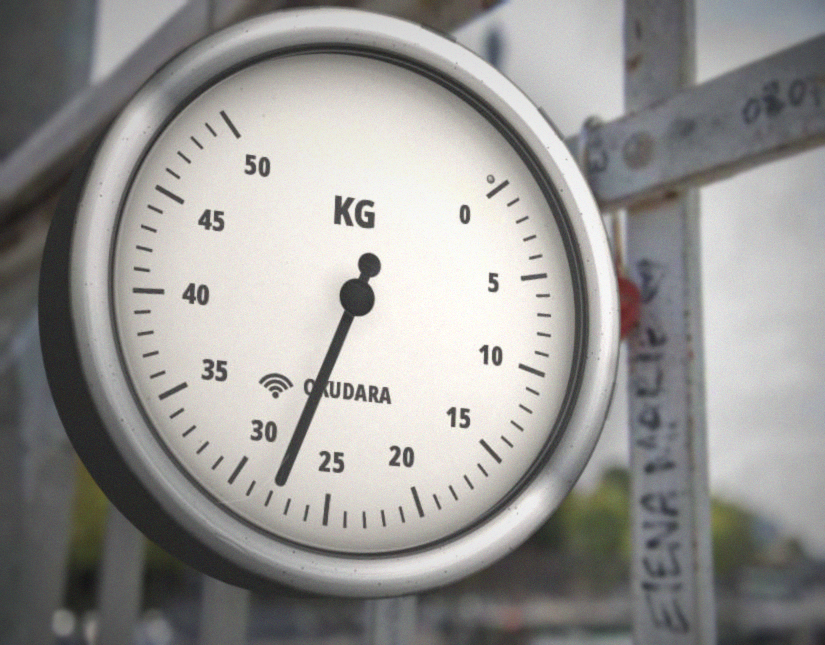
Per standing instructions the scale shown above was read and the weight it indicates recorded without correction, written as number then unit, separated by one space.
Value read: 28 kg
